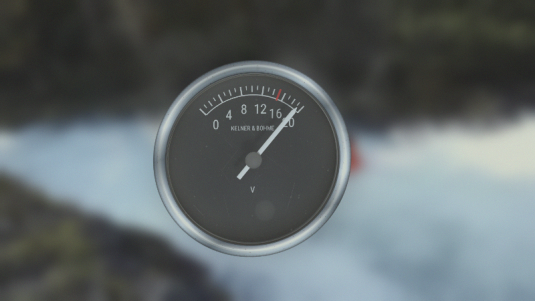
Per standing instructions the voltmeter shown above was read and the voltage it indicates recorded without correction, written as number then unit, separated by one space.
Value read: 19 V
